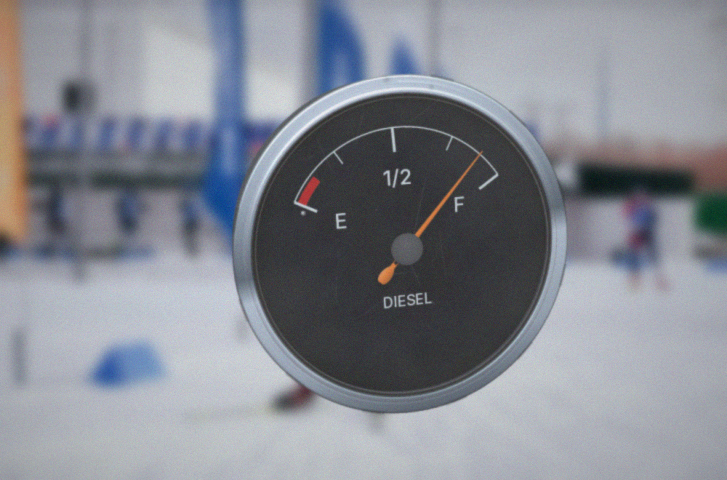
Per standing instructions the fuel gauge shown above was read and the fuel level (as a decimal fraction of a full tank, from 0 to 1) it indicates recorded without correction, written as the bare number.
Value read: 0.875
